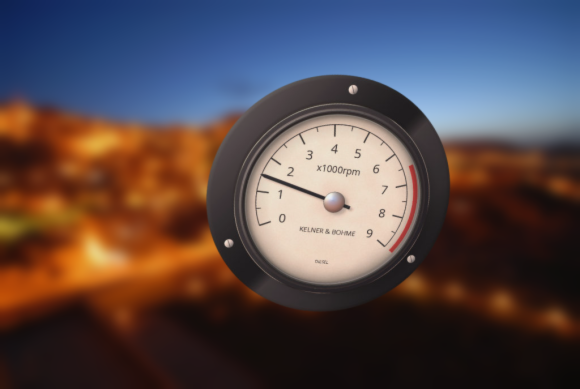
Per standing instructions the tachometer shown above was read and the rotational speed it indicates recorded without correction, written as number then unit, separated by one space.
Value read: 1500 rpm
